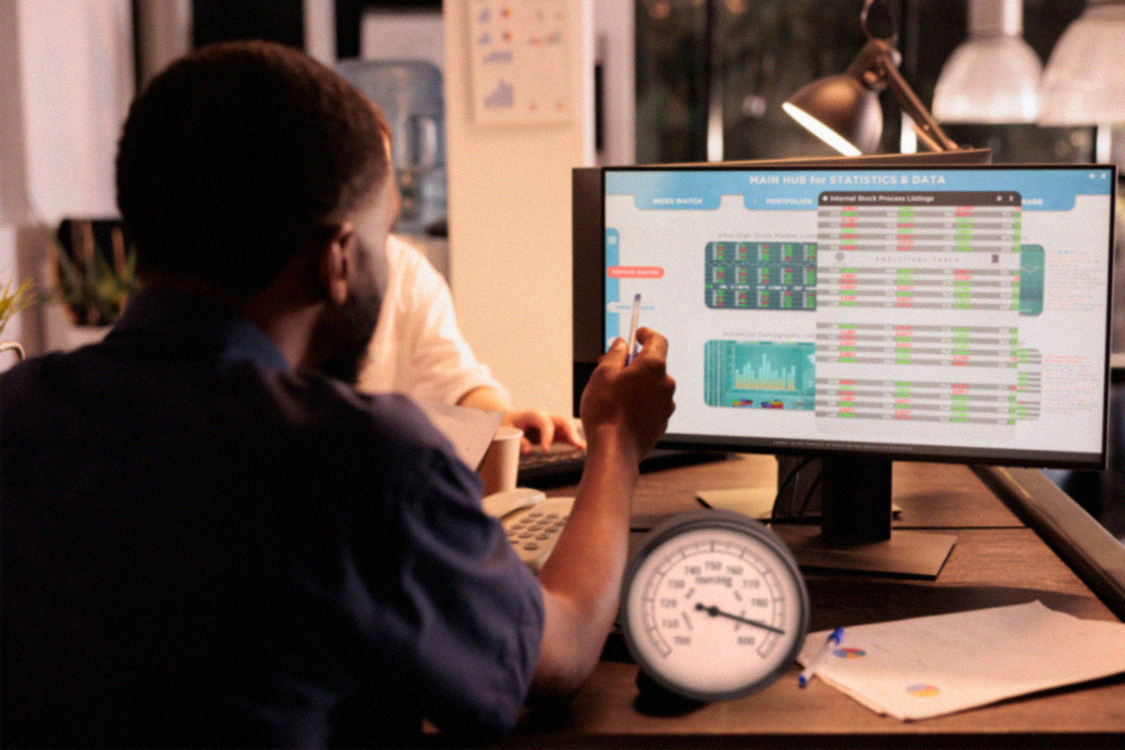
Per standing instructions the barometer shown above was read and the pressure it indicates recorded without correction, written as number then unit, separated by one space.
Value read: 790 mmHg
